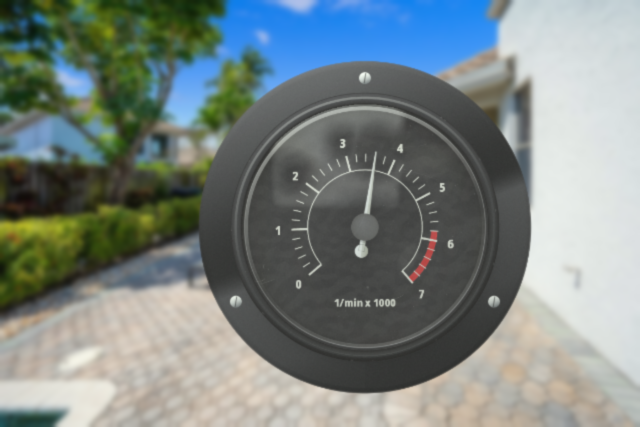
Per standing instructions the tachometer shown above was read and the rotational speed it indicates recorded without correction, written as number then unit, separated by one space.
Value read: 3600 rpm
